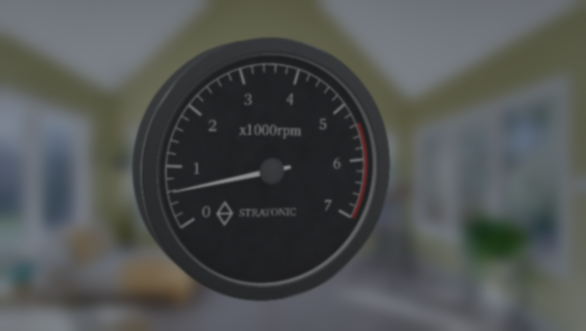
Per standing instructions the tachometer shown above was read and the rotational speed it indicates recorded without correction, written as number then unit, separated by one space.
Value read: 600 rpm
